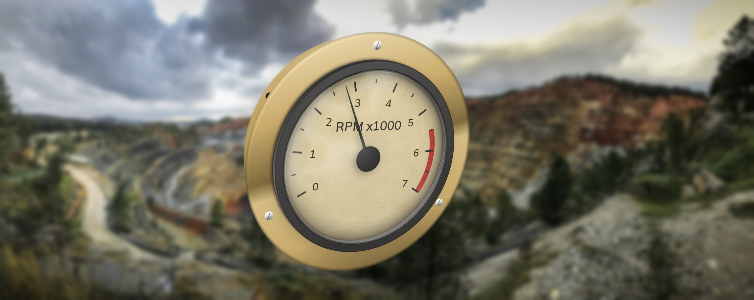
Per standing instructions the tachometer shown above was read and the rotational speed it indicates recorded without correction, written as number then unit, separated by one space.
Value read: 2750 rpm
